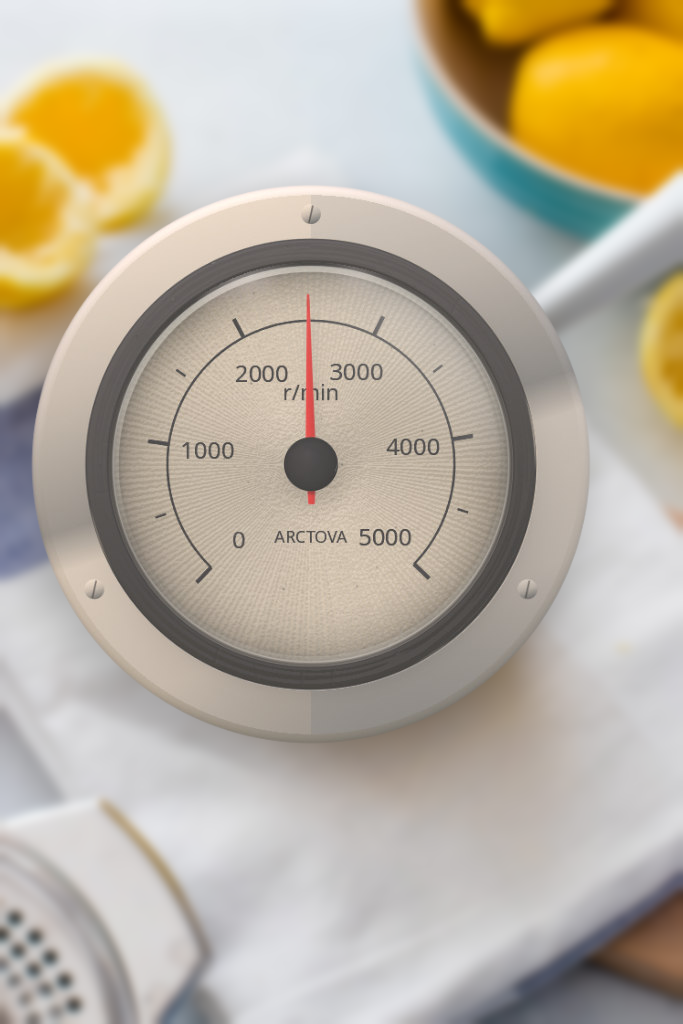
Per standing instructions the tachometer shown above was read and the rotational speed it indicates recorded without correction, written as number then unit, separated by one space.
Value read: 2500 rpm
